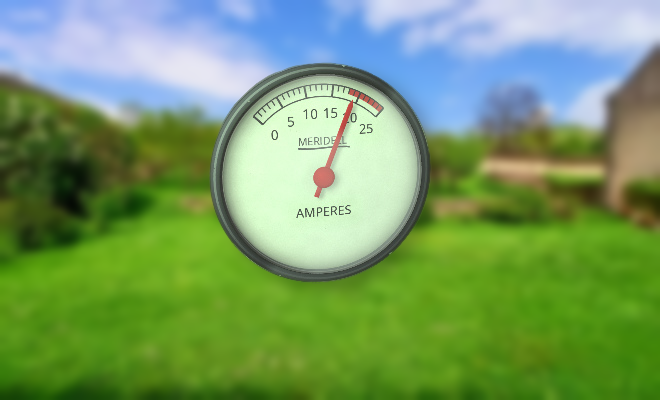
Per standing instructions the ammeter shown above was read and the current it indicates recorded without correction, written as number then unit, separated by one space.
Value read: 19 A
